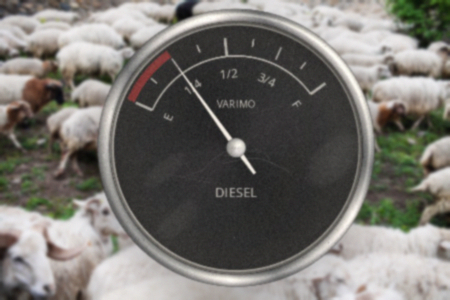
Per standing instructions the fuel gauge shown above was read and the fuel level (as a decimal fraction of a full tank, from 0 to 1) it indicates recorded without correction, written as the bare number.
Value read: 0.25
